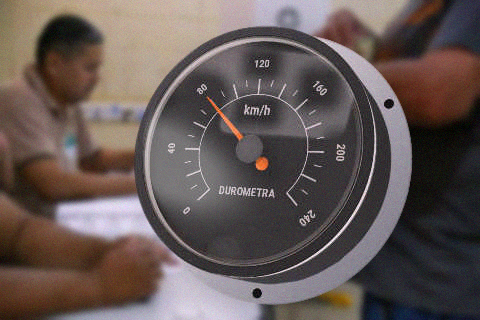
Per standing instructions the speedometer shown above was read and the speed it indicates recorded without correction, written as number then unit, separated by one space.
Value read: 80 km/h
